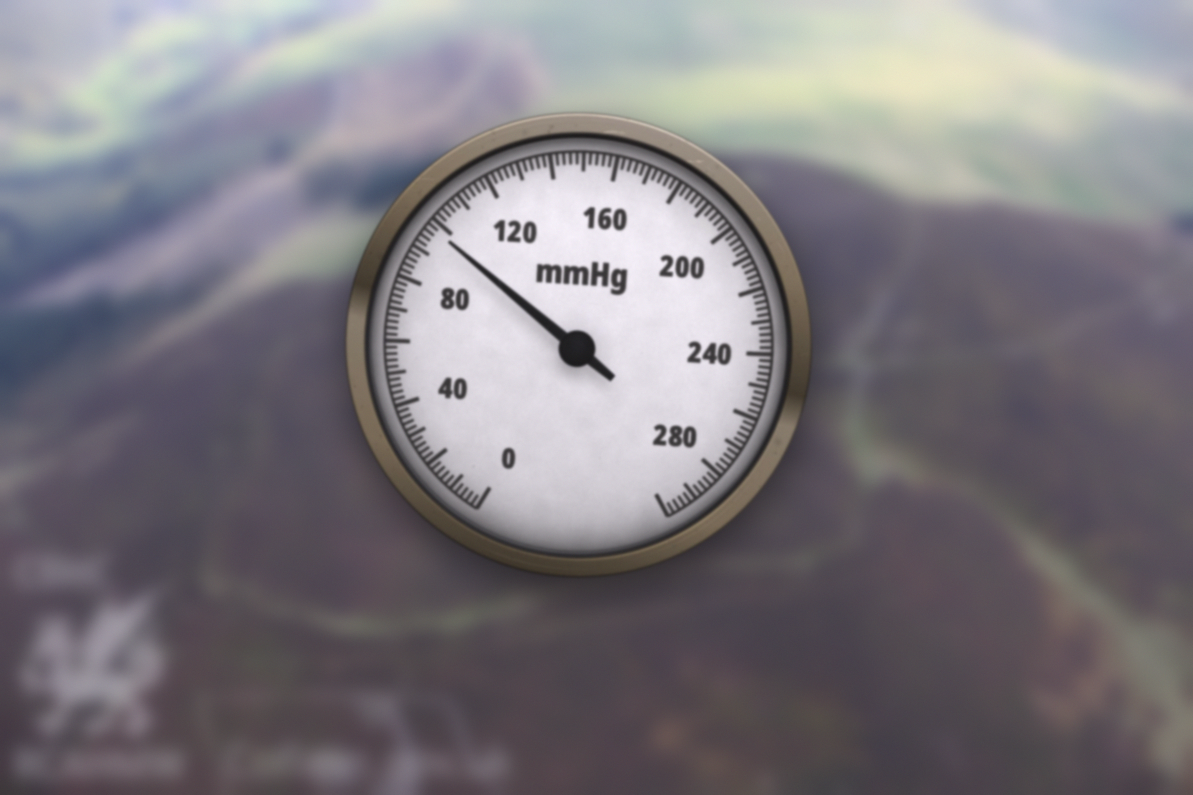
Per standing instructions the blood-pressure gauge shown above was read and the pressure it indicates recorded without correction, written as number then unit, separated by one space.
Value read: 98 mmHg
